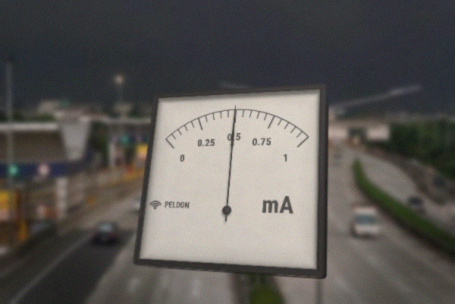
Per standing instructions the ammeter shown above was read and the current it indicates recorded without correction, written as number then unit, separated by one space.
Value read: 0.5 mA
